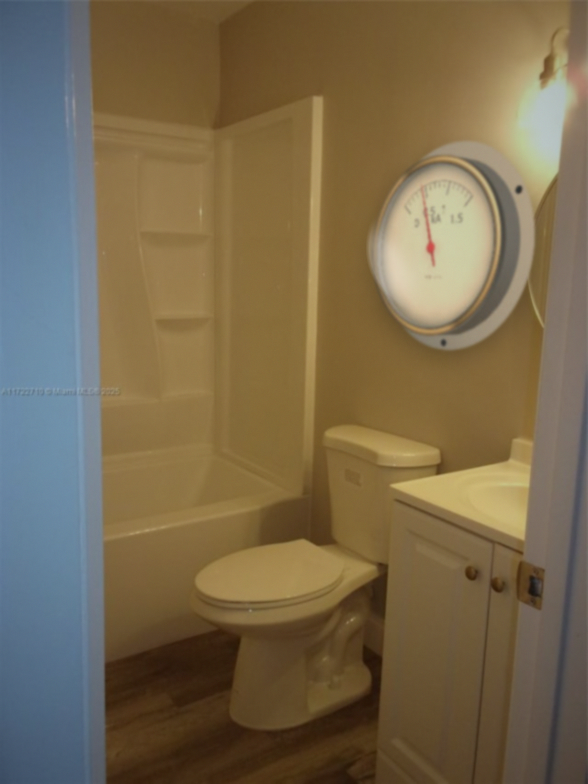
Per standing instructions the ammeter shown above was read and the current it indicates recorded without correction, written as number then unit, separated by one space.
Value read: 0.5 kA
